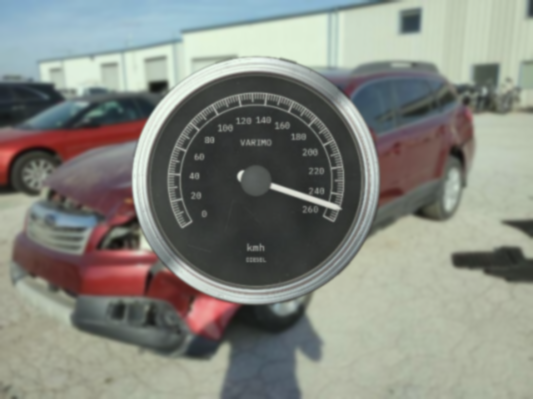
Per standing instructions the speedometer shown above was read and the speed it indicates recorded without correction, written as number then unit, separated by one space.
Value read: 250 km/h
